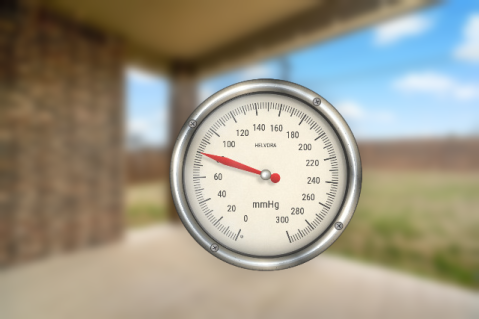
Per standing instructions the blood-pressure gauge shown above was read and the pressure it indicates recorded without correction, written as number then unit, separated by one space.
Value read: 80 mmHg
